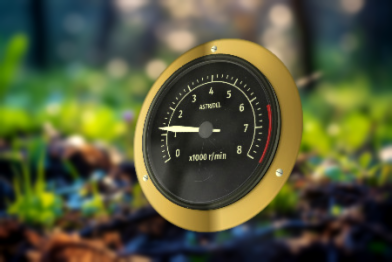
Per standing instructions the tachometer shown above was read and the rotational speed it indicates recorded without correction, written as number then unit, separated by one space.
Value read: 1200 rpm
